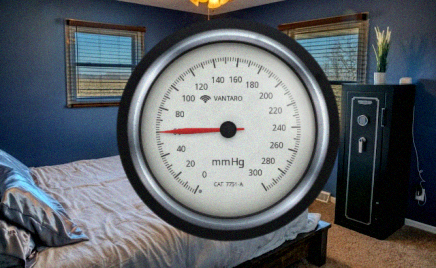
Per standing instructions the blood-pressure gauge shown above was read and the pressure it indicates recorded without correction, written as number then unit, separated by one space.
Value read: 60 mmHg
